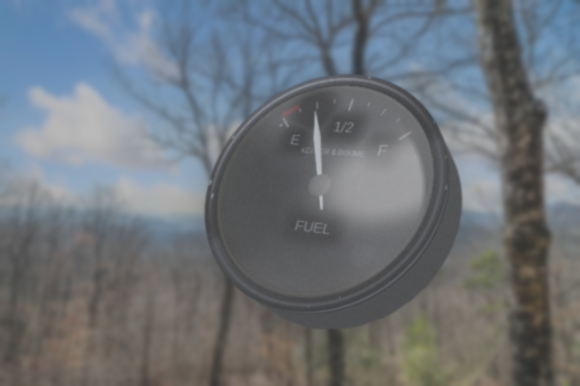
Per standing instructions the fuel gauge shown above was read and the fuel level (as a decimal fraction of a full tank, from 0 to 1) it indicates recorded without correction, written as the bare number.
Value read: 0.25
